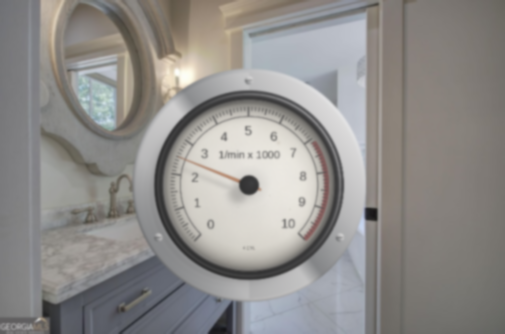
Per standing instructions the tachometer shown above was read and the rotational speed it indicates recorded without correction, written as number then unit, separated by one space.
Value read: 2500 rpm
